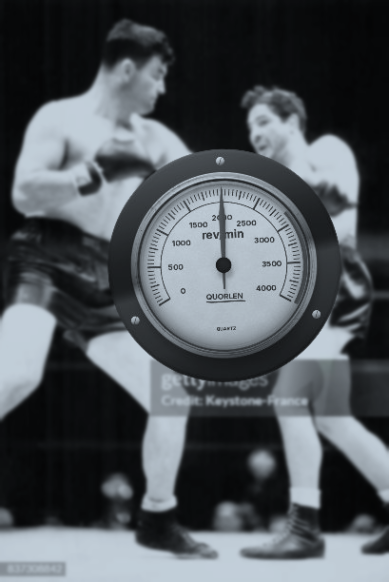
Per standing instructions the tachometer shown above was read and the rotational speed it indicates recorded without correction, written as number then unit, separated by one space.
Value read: 2000 rpm
